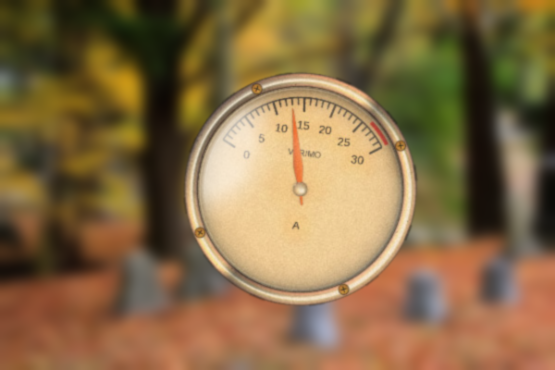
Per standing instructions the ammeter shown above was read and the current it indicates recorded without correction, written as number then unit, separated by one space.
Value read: 13 A
